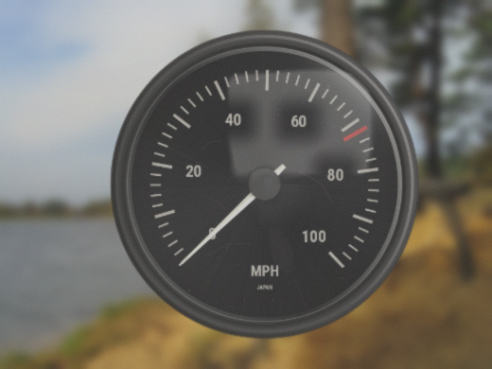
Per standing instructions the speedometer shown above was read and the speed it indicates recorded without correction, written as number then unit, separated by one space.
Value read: 0 mph
